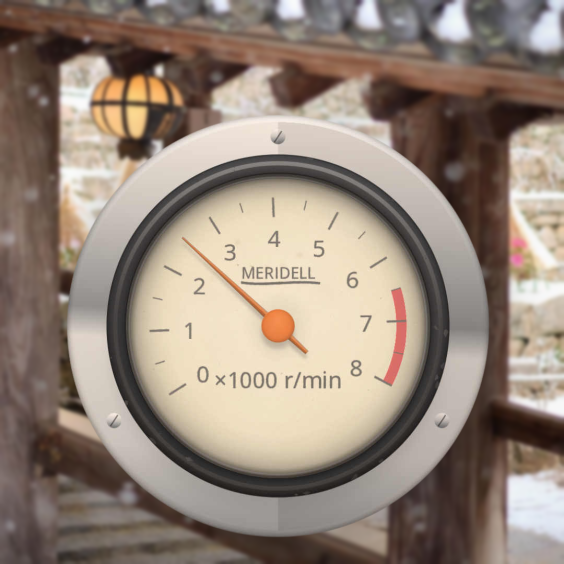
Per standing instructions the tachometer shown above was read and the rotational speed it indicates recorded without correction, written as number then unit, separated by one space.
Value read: 2500 rpm
